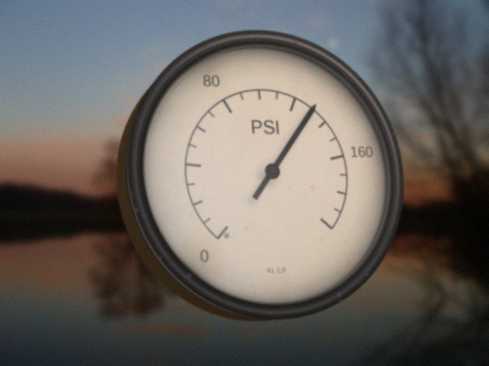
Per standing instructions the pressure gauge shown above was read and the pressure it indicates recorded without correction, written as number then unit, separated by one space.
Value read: 130 psi
